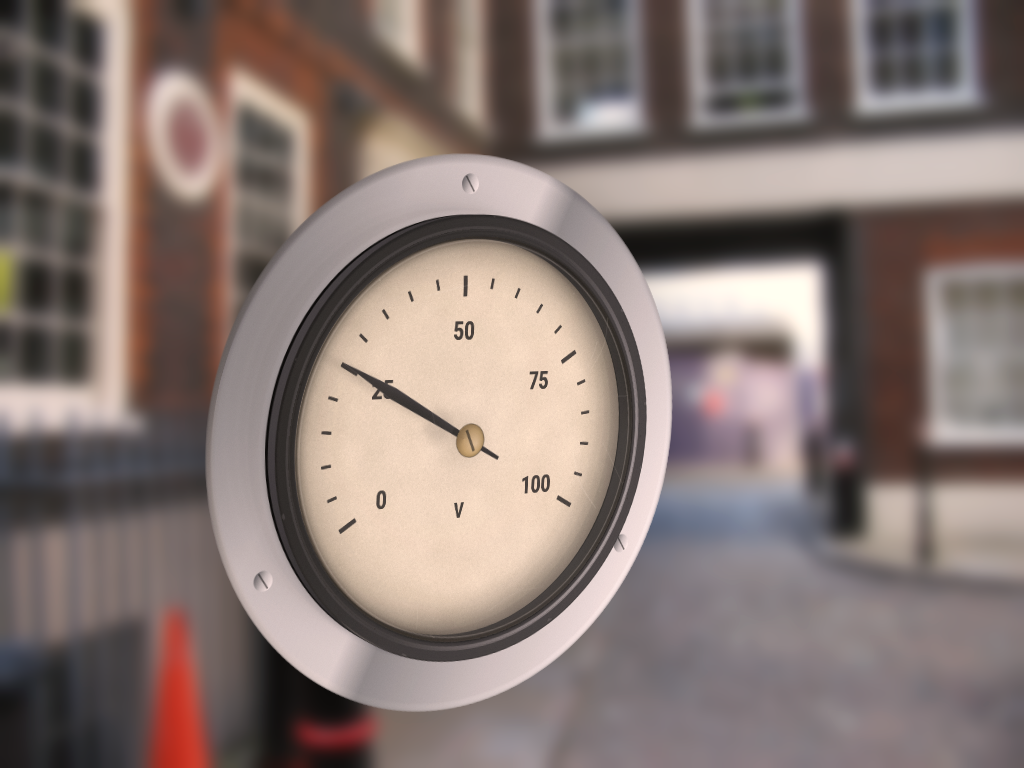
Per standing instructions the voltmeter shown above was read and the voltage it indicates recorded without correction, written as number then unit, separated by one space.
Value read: 25 V
